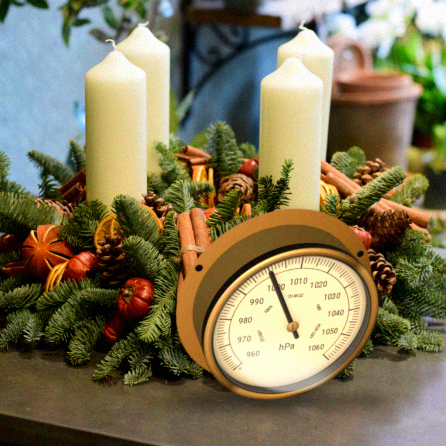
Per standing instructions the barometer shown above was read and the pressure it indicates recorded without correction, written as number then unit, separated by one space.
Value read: 1000 hPa
